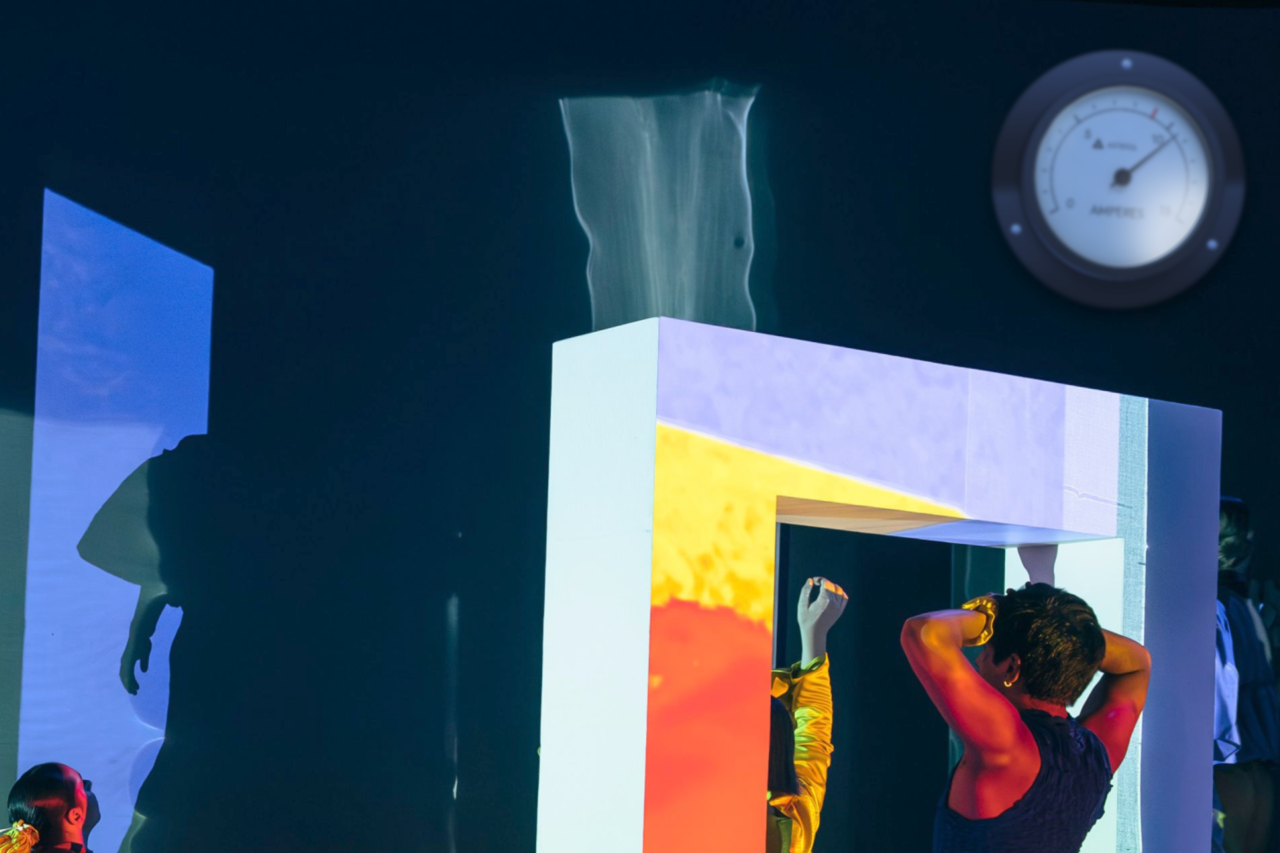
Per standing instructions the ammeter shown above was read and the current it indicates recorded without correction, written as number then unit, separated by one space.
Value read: 10.5 A
